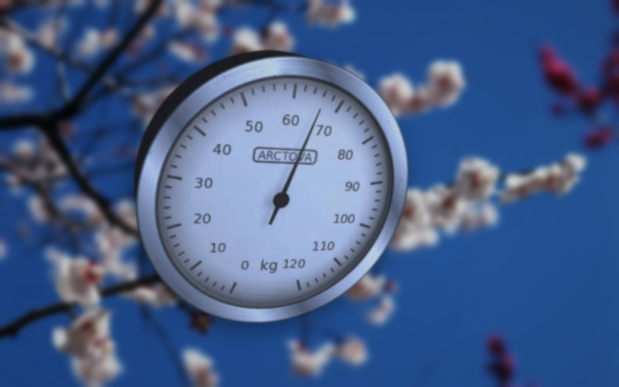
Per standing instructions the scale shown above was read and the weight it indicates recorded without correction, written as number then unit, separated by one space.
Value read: 66 kg
